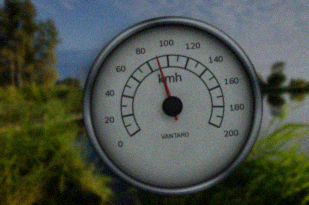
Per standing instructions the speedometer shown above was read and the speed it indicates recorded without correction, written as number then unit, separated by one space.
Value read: 90 km/h
